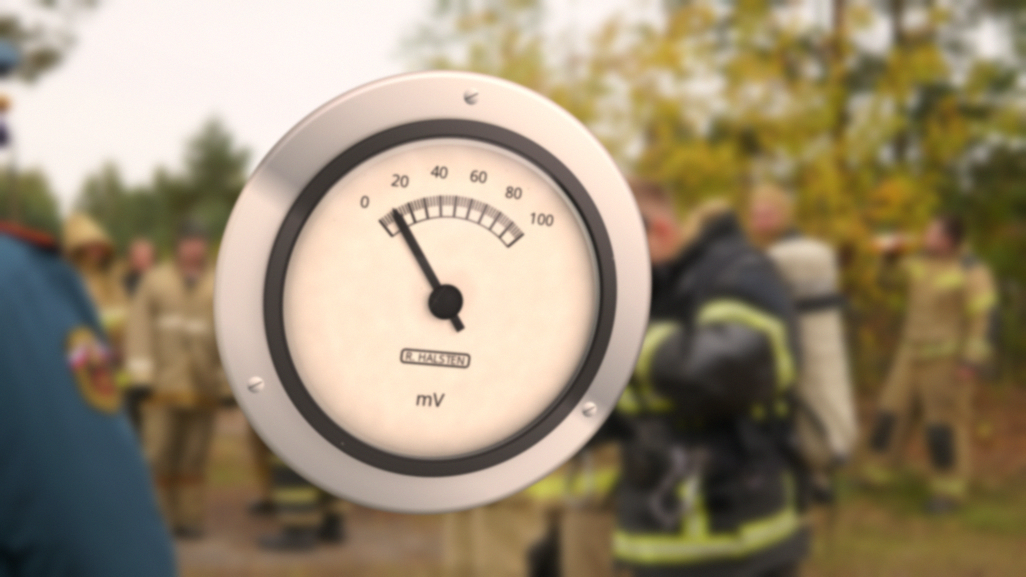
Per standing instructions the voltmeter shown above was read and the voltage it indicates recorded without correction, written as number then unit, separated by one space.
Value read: 10 mV
